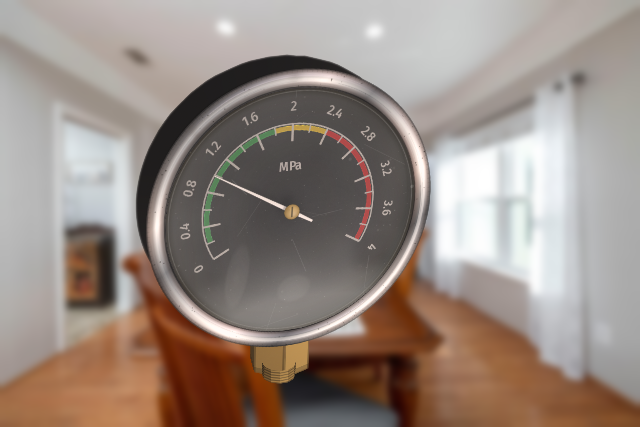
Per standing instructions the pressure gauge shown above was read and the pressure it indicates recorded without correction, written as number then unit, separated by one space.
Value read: 1 MPa
